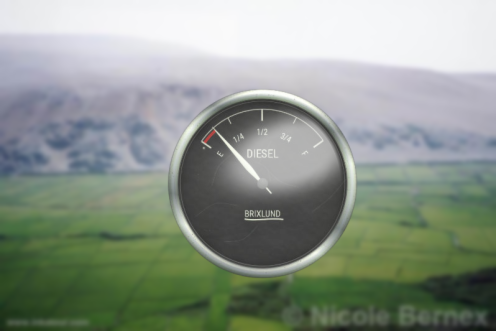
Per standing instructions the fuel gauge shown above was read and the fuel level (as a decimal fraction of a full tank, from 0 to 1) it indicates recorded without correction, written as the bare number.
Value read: 0.125
